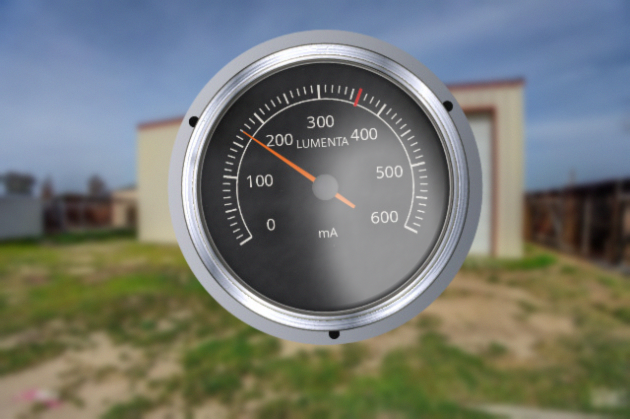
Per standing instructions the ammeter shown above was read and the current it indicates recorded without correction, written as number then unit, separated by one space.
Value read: 170 mA
